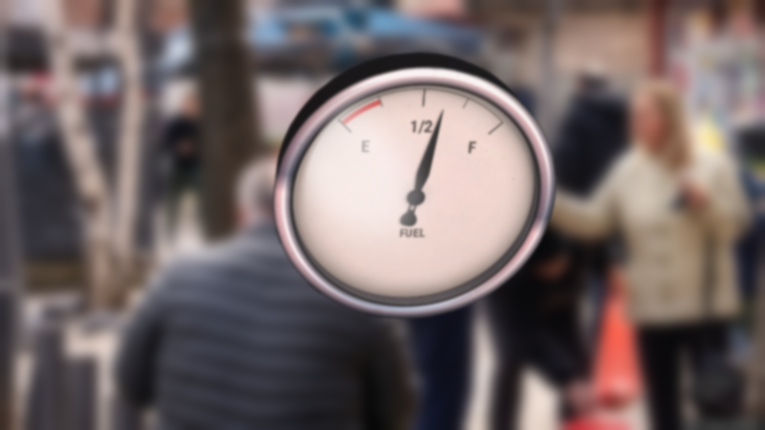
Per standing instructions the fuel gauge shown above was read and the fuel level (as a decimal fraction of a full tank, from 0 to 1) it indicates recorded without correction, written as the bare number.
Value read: 0.625
